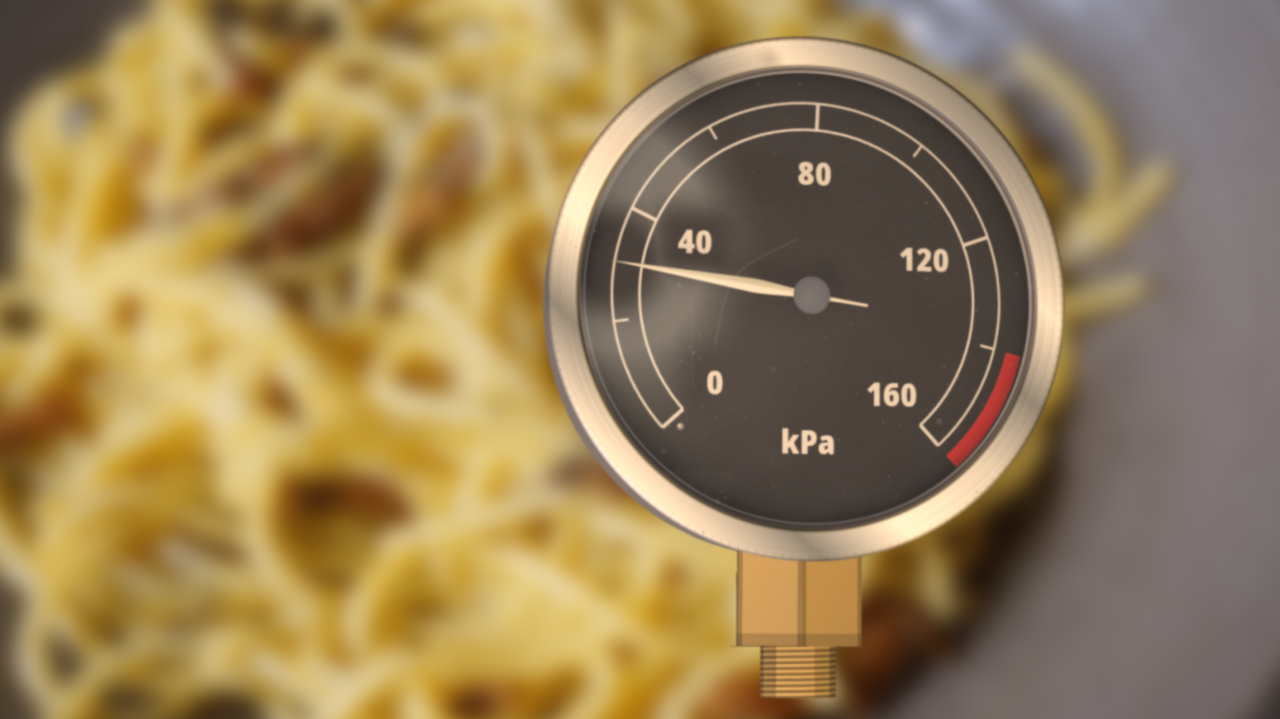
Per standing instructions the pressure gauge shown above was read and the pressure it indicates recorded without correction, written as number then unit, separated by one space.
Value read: 30 kPa
